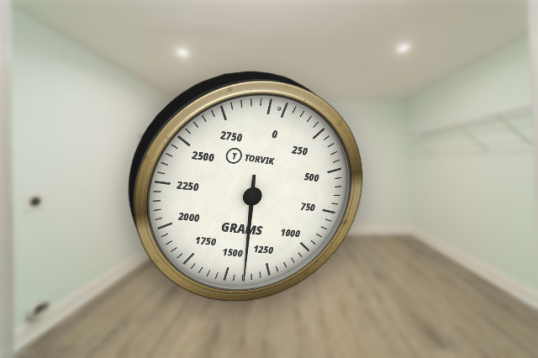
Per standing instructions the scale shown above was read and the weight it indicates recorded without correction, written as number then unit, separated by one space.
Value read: 1400 g
